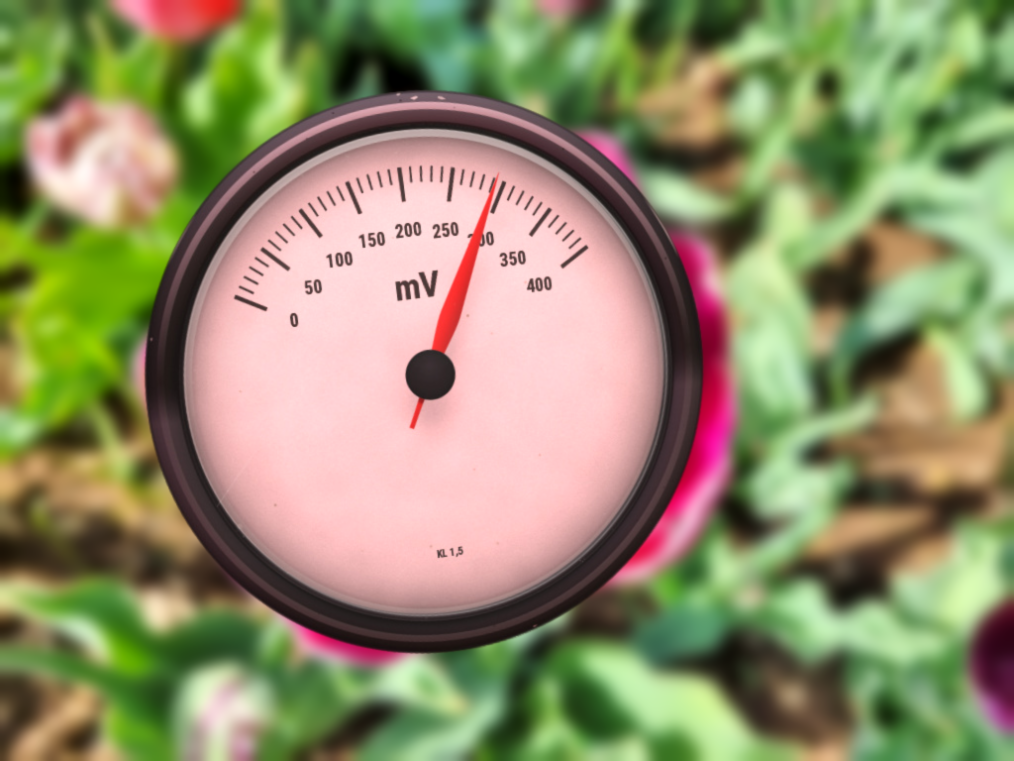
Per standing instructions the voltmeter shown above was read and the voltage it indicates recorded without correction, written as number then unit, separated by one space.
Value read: 290 mV
